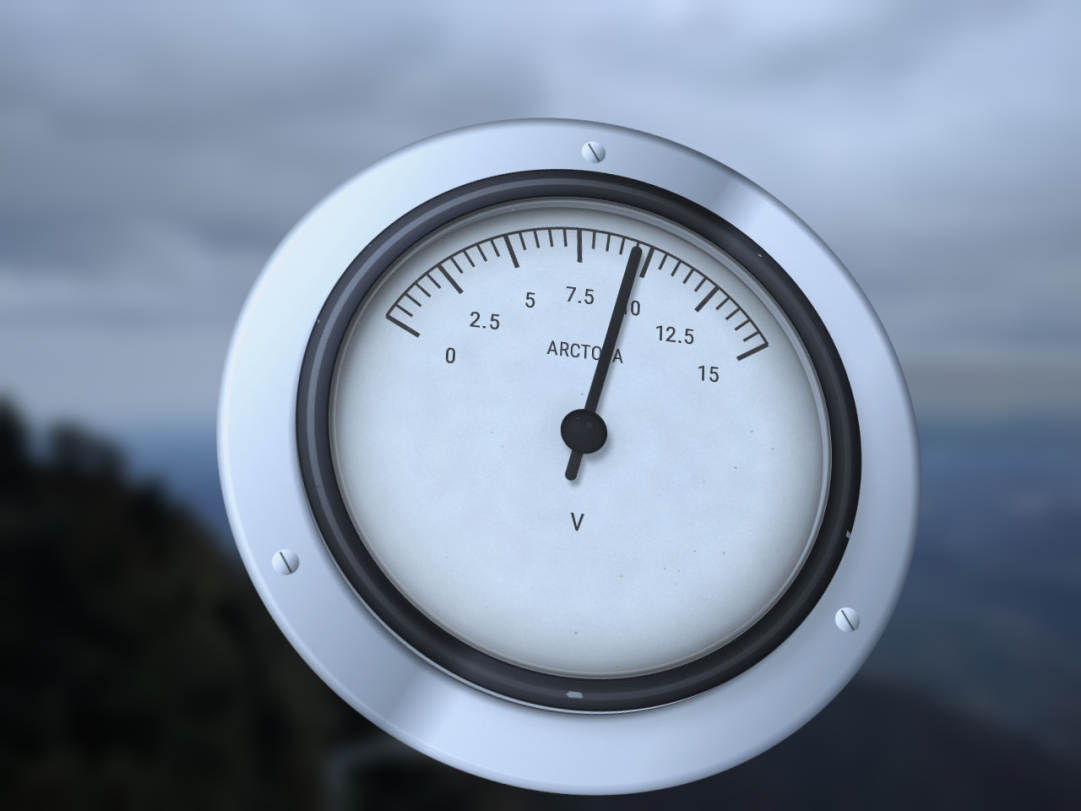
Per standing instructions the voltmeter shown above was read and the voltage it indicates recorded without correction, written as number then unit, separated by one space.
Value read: 9.5 V
